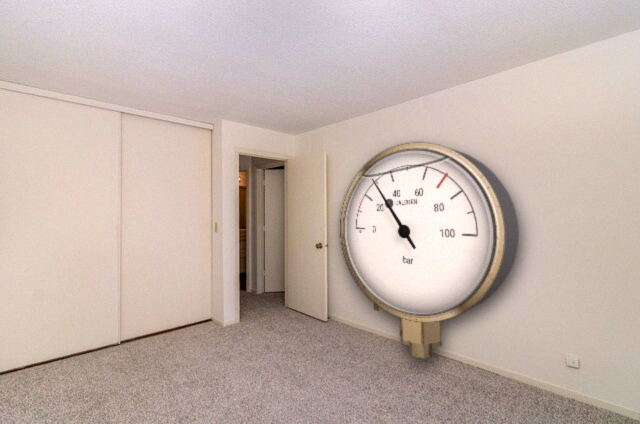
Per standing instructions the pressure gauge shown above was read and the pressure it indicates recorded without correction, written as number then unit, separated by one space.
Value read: 30 bar
